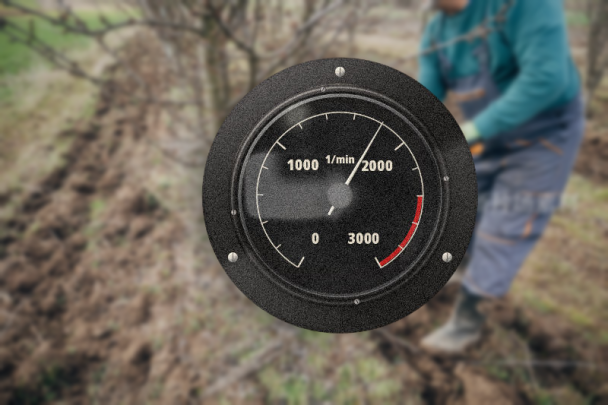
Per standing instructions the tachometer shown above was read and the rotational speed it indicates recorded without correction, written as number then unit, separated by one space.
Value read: 1800 rpm
